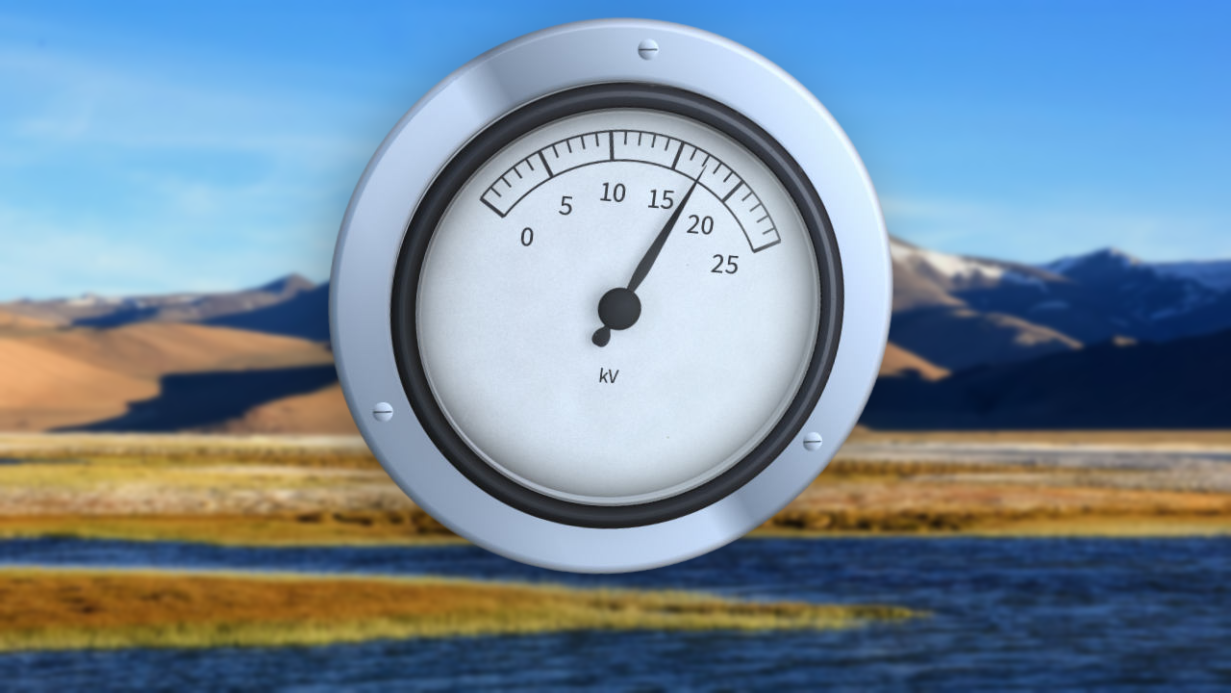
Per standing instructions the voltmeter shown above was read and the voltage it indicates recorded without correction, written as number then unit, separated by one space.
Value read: 17 kV
